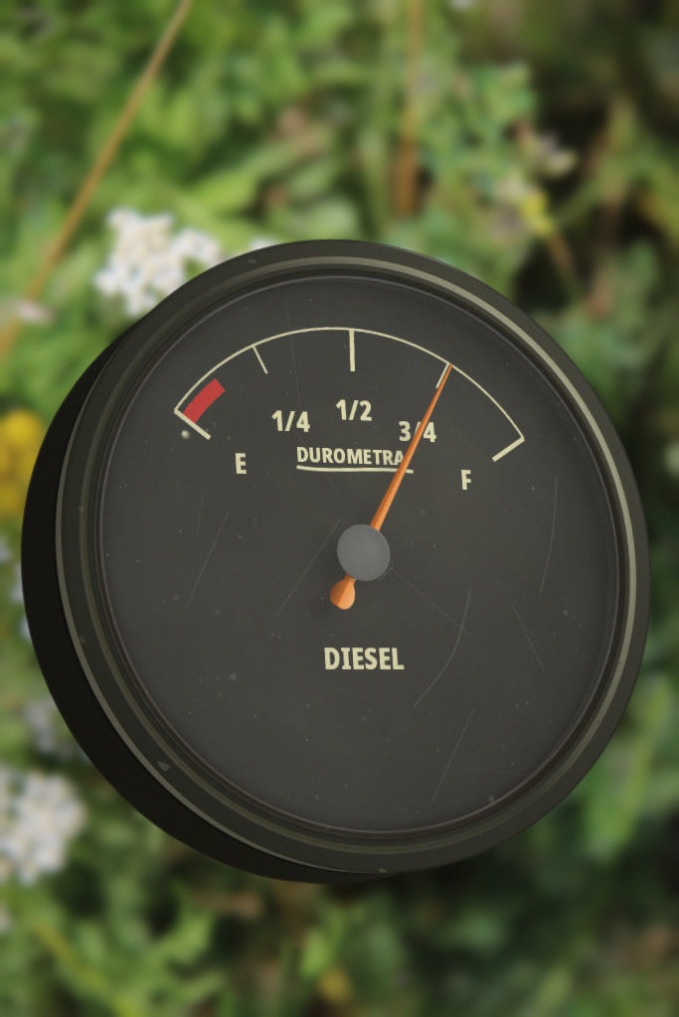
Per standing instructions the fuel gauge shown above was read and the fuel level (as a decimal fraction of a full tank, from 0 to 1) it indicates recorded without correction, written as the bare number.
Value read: 0.75
